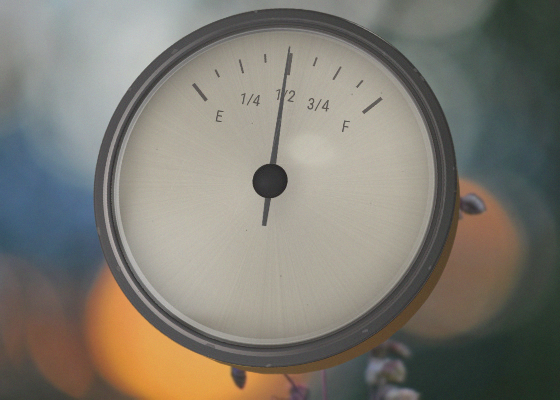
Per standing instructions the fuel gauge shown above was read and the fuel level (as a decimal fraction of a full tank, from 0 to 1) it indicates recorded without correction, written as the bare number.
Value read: 0.5
